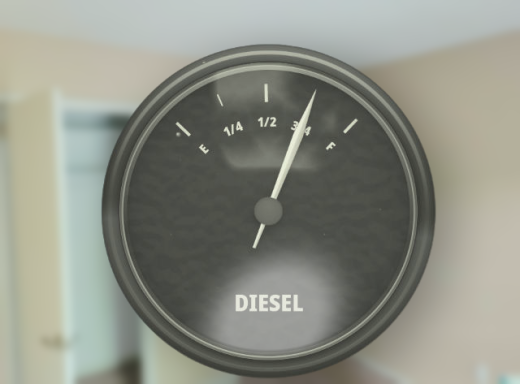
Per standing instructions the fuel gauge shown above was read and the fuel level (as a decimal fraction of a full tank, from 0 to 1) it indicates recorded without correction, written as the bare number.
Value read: 0.75
